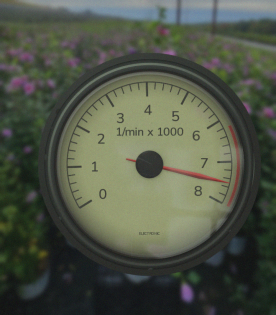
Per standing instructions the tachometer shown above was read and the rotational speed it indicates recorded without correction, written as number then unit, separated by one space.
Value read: 7500 rpm
